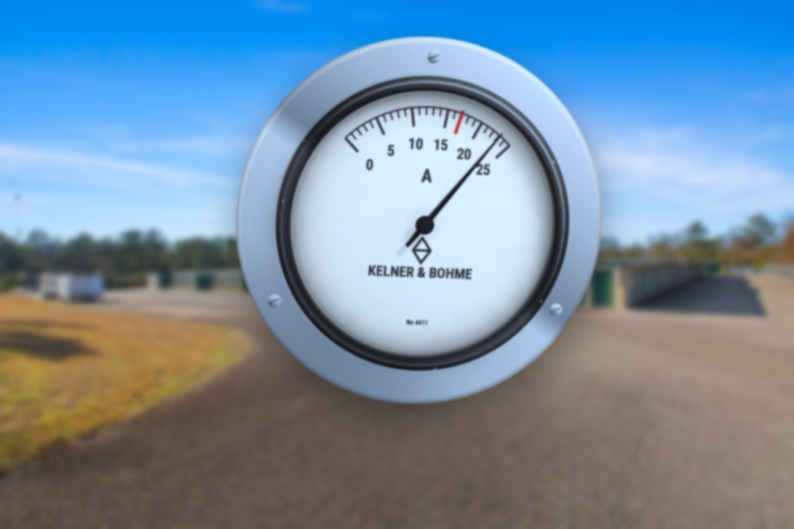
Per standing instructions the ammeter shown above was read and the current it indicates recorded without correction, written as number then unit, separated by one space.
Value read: 23 A
